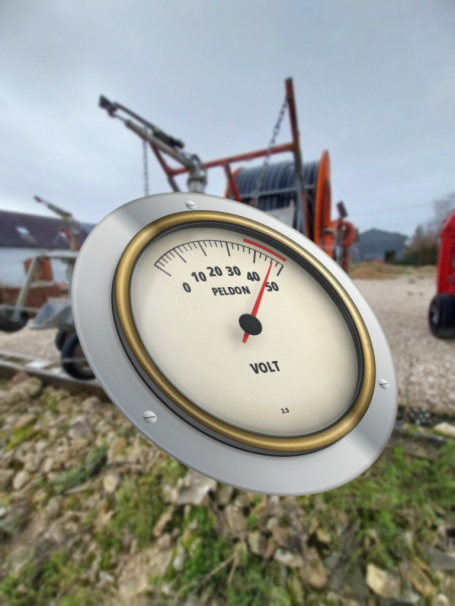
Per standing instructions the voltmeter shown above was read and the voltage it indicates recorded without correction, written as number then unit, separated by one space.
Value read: 46 V
